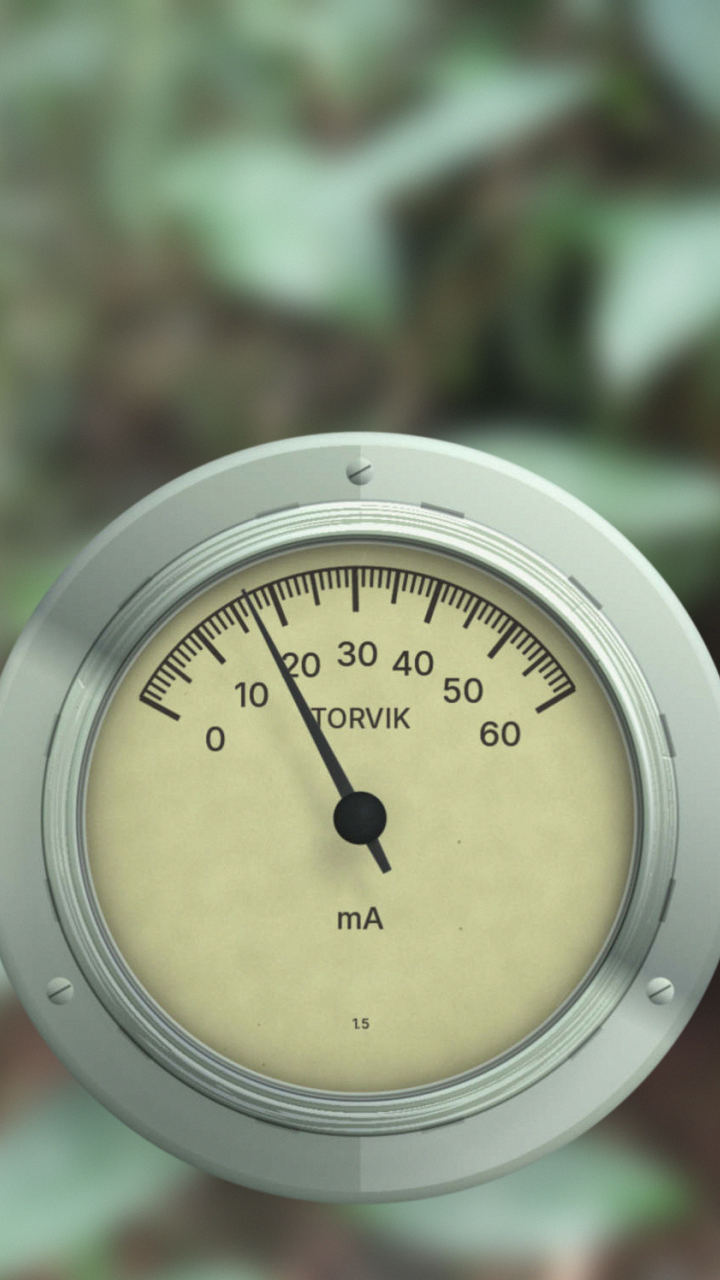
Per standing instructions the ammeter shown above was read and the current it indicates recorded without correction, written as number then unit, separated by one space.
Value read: 17 mA
